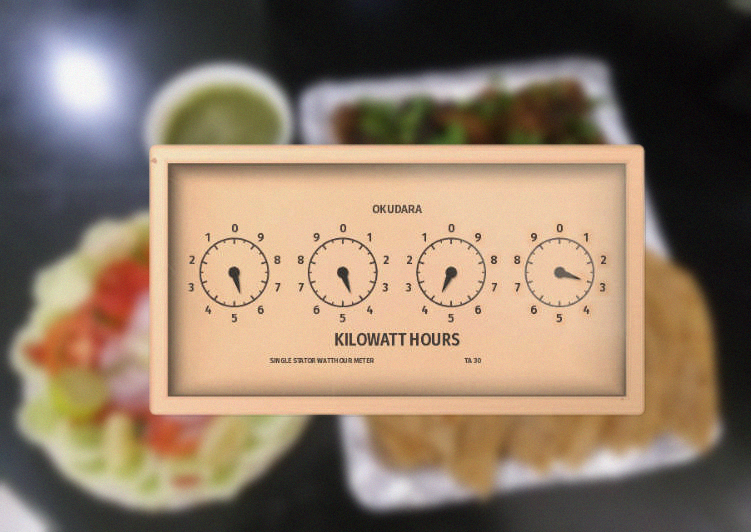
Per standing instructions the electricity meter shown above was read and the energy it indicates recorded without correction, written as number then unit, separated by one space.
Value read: 5443 kWh
